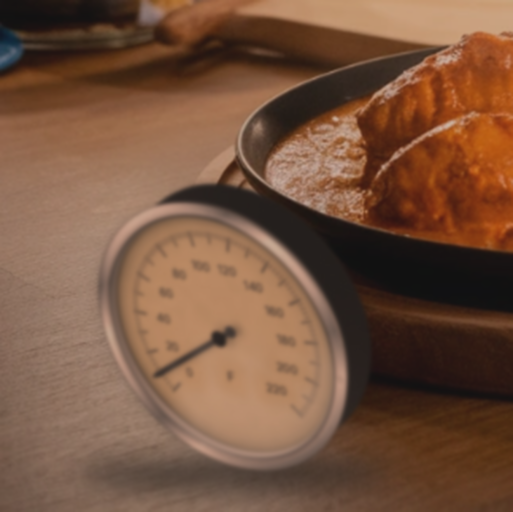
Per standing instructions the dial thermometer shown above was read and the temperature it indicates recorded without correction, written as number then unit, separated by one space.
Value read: 10 °F
